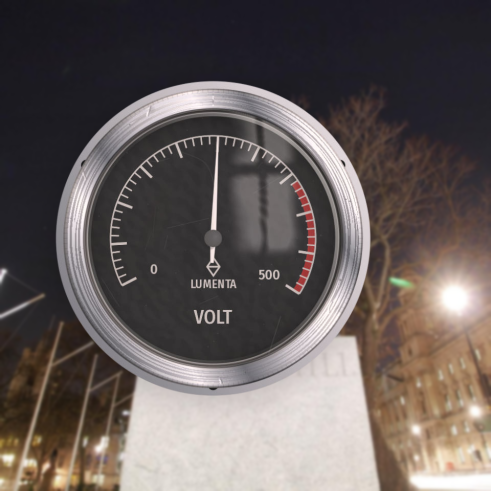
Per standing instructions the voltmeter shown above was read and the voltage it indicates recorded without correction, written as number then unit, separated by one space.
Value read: 250 V
